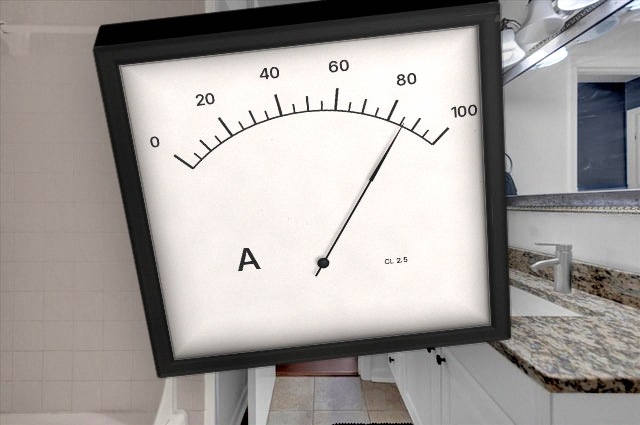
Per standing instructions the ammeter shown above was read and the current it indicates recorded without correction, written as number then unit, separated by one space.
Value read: 85 A
